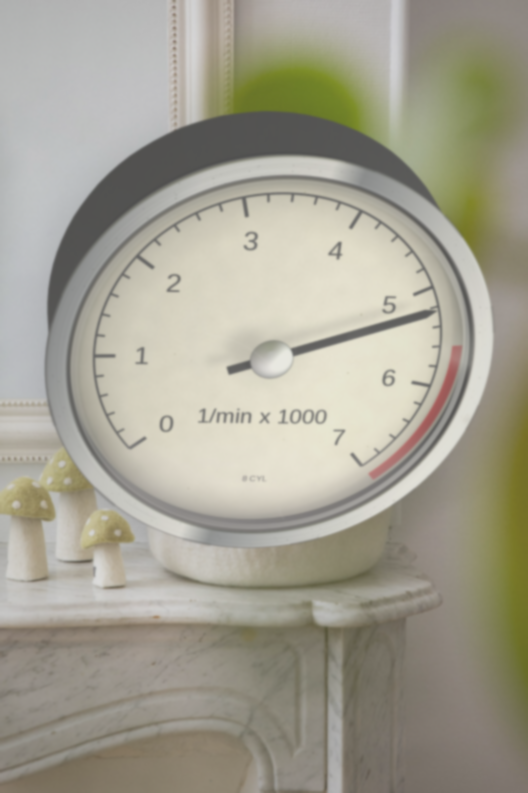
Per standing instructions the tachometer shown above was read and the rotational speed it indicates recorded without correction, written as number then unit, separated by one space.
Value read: 5200 rpm
